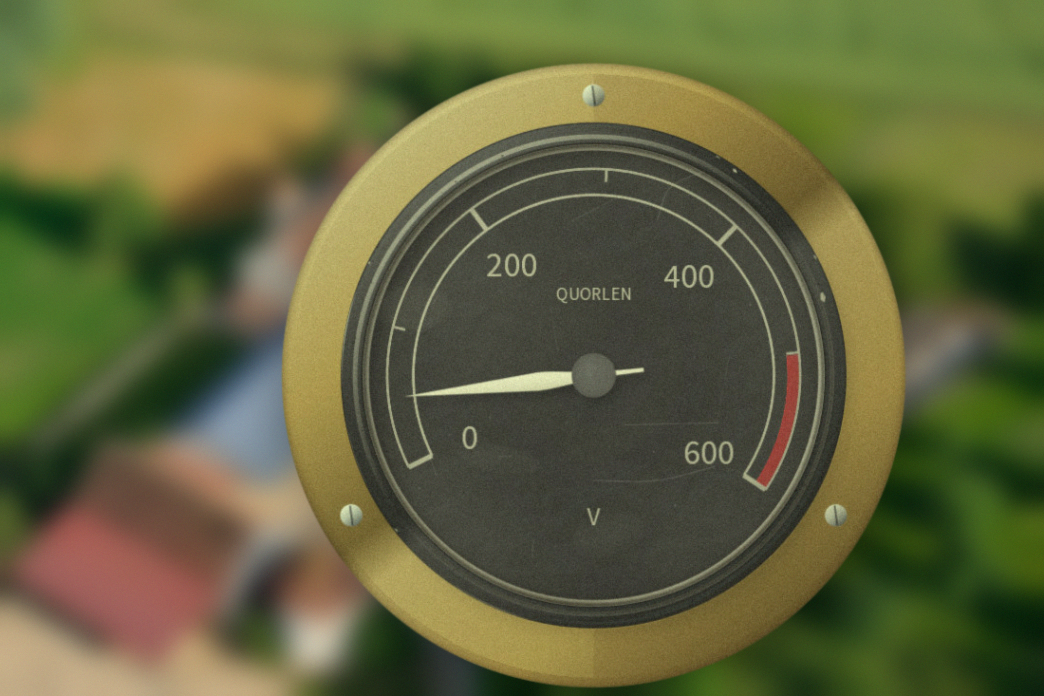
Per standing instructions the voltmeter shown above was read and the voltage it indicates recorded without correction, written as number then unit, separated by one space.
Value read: 50 V
